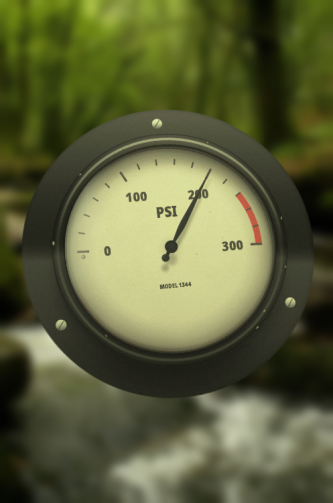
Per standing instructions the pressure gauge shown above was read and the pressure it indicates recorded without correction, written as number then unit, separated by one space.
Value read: 200 psi
